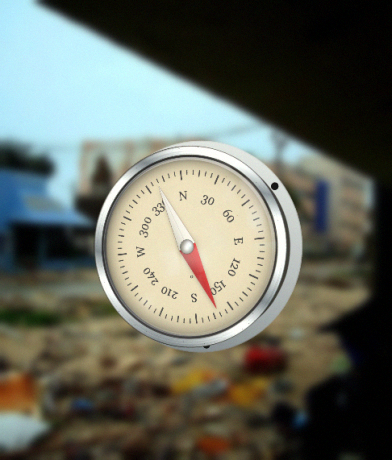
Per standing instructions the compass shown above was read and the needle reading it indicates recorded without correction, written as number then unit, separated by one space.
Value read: 160 °
